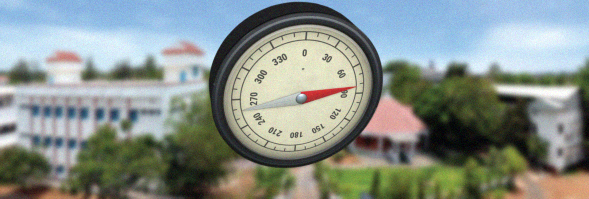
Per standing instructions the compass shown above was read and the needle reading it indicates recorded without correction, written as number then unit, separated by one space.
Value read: 80 °
